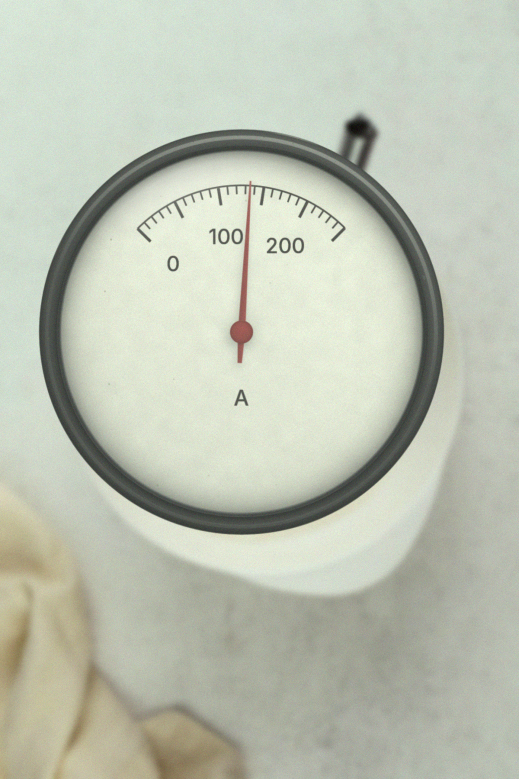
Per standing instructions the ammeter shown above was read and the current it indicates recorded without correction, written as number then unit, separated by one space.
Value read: 135 A
